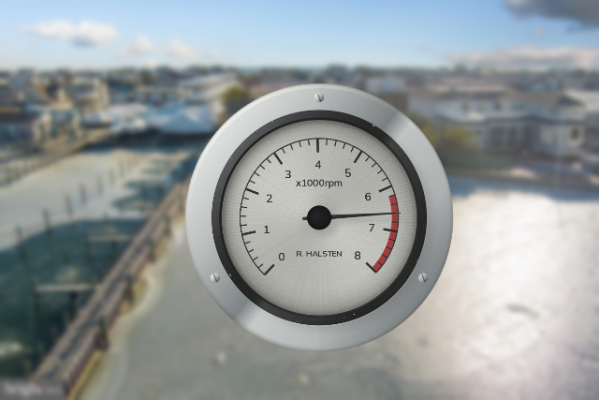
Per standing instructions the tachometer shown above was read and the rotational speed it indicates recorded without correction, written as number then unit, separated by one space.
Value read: 6600 rpm
